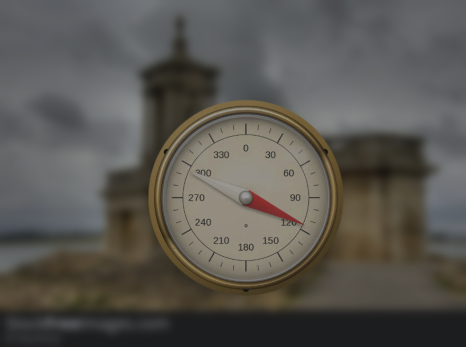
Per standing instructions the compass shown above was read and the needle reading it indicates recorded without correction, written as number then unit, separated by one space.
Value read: 115 °
